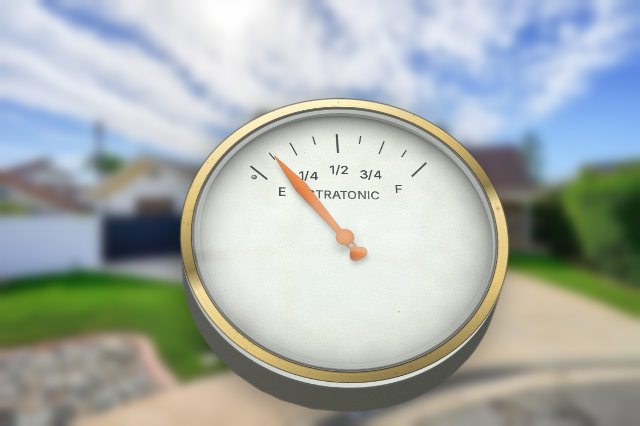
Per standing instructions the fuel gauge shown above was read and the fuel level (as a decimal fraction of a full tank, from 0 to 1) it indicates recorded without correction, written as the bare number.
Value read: 0.125
